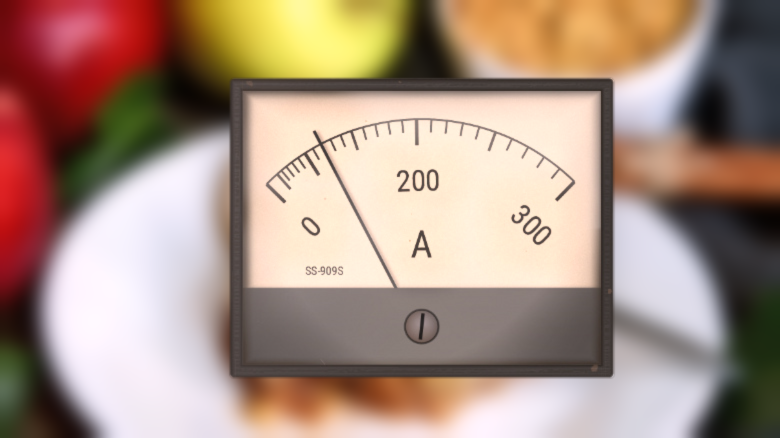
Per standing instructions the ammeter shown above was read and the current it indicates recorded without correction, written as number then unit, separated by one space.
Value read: 120 A
